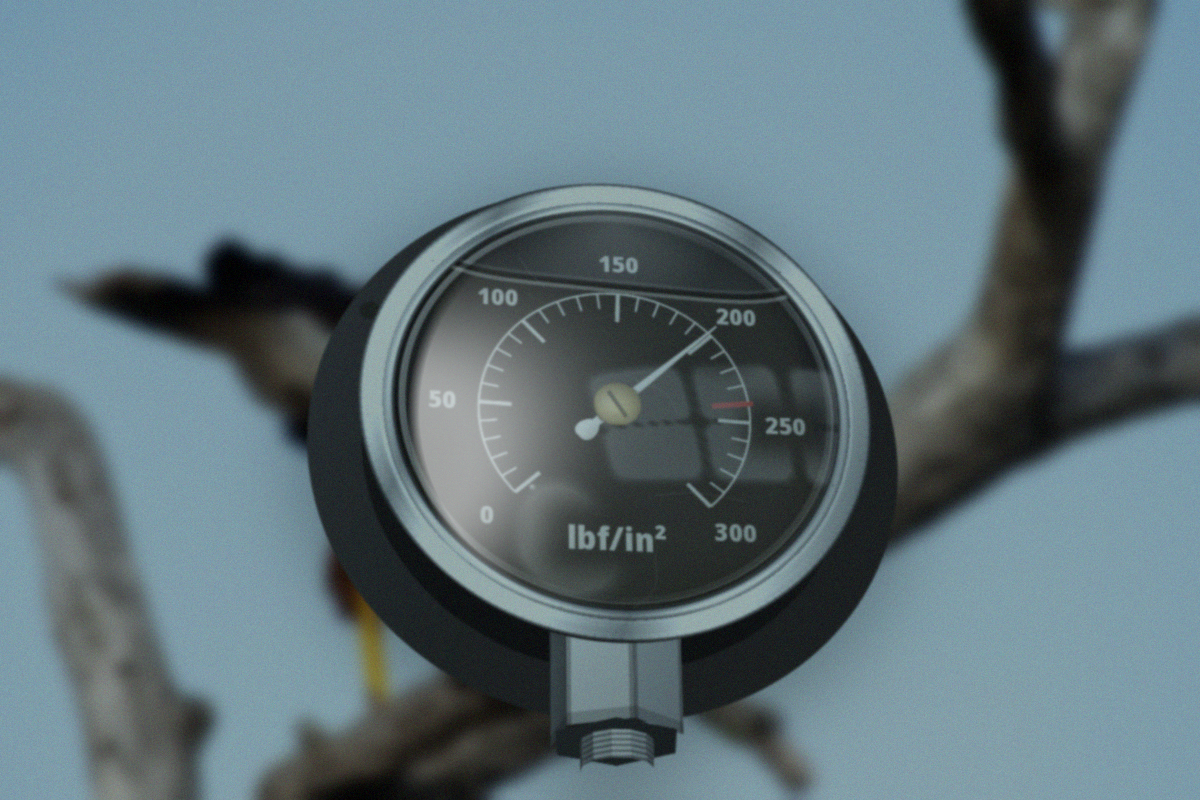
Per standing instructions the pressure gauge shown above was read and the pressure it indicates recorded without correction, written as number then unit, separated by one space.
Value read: 200 psi
